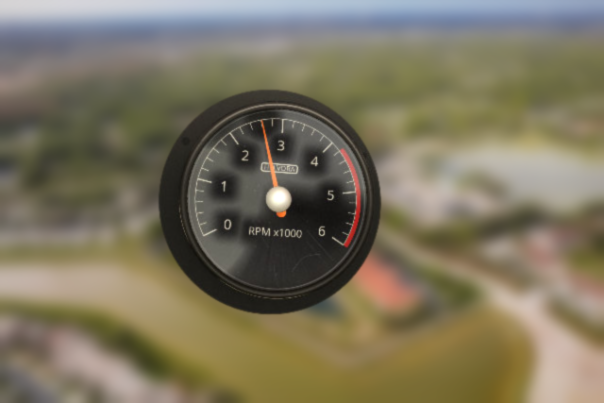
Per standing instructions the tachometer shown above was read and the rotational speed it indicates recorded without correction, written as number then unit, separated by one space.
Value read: 2600 rpm
